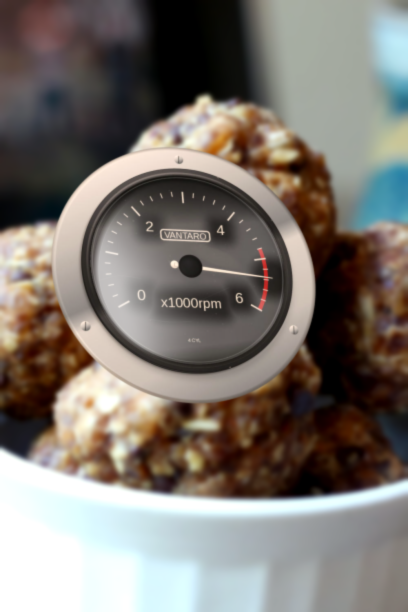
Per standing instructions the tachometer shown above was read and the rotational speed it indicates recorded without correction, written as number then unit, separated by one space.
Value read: 5400 rpm
